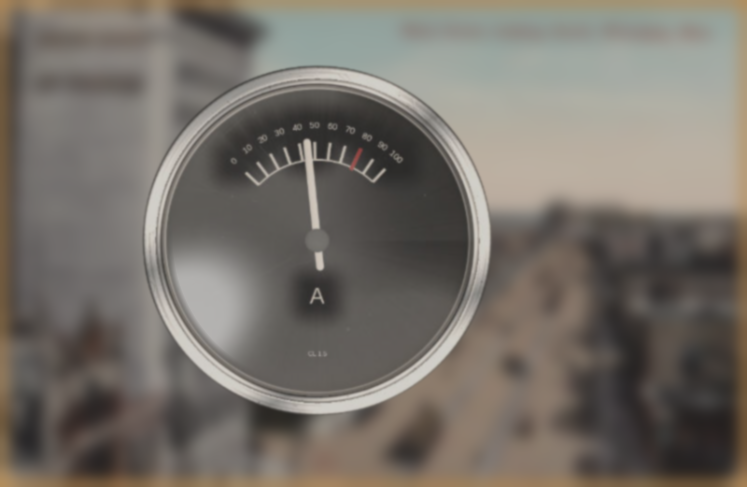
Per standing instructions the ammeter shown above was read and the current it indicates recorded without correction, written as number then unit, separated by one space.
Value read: 45 A
